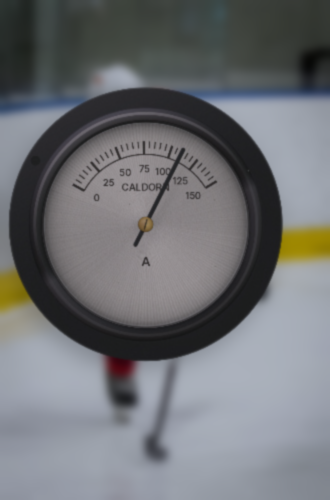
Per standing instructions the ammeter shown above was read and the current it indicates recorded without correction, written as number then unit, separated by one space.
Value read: 110 A
